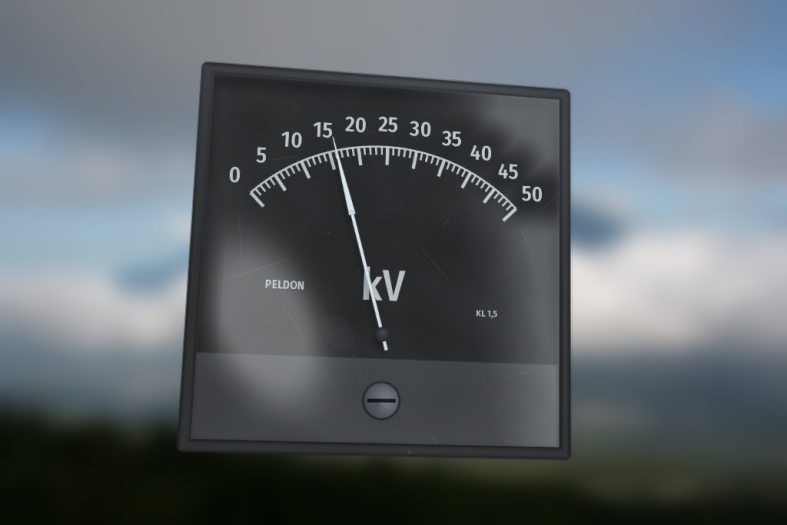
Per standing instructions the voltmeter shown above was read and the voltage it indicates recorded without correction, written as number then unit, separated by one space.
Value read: 16 kV
